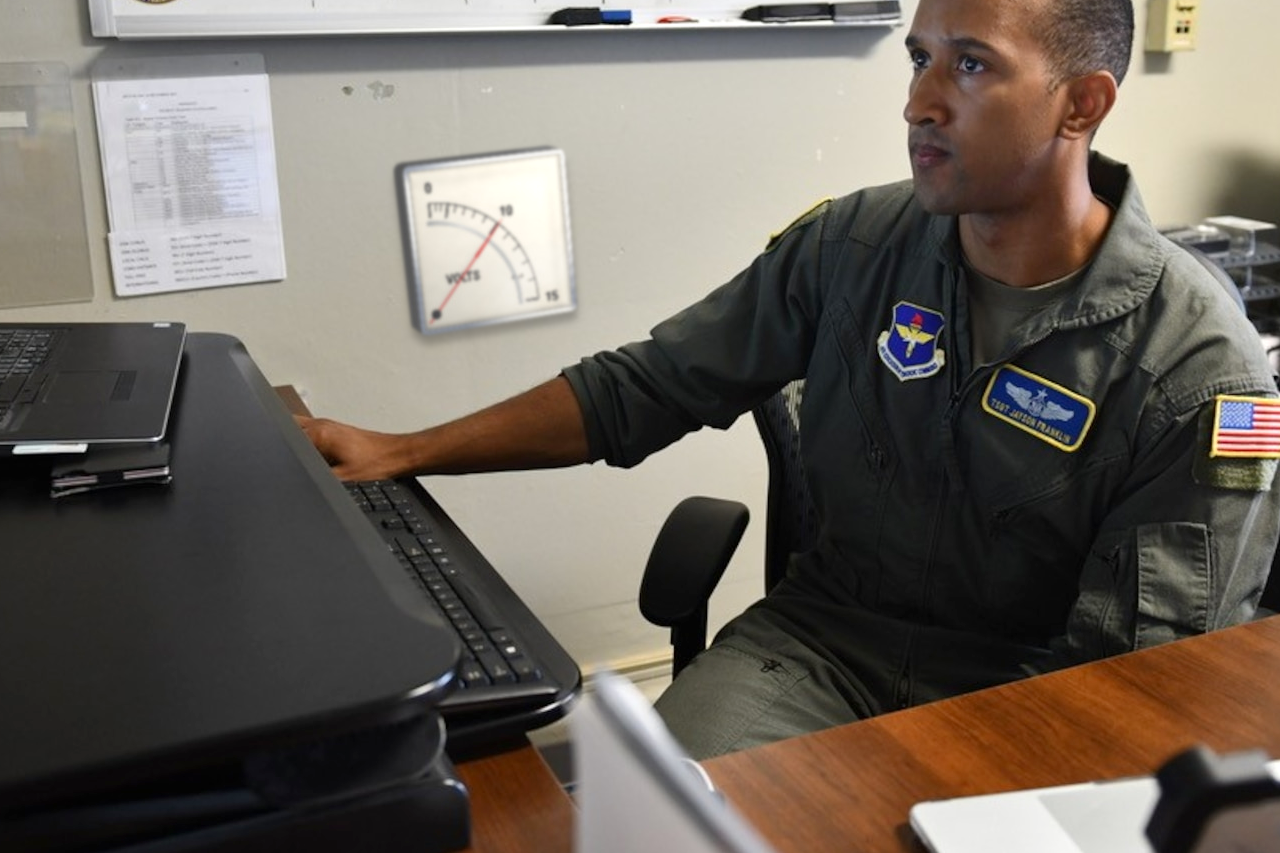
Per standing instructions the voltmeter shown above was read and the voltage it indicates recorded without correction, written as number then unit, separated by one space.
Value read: 10 V
